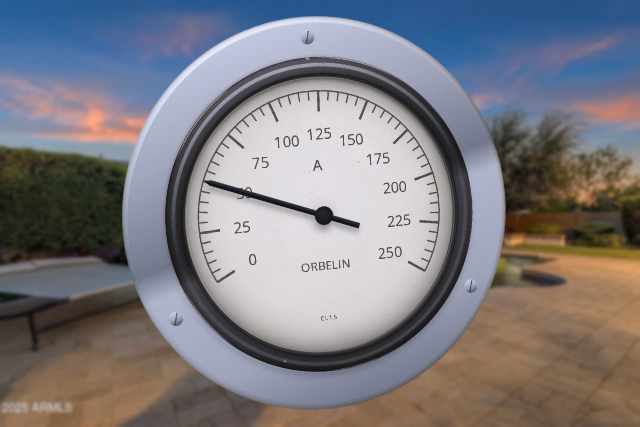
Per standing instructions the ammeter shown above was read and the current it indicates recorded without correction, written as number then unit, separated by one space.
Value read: 50 A
